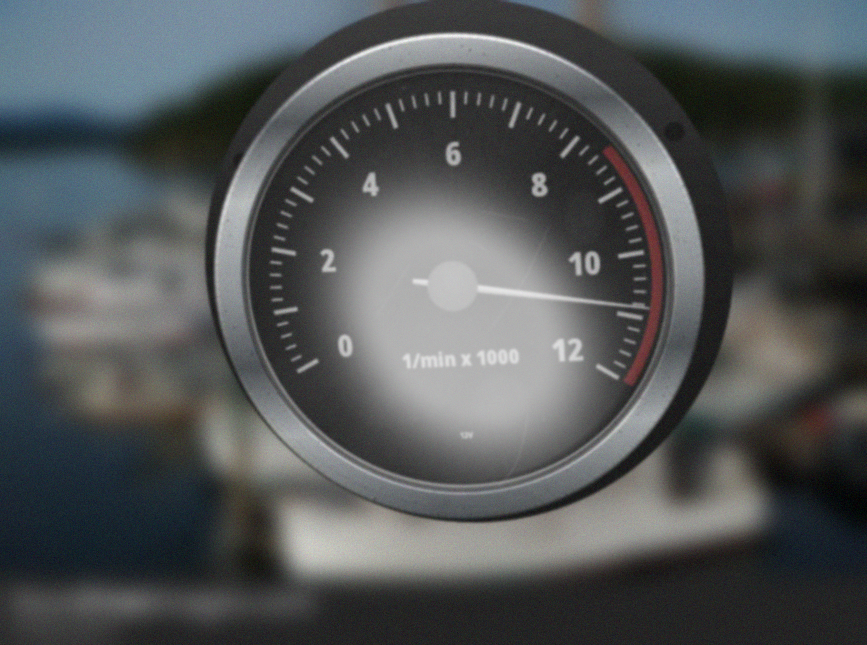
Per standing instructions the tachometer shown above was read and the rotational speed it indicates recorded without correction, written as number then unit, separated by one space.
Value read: 10800 rpm
